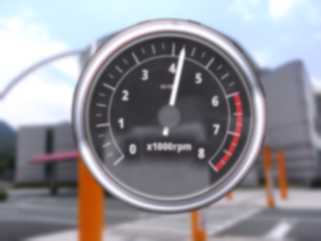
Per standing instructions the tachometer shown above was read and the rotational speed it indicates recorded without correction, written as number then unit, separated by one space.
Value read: 4250 rpm
